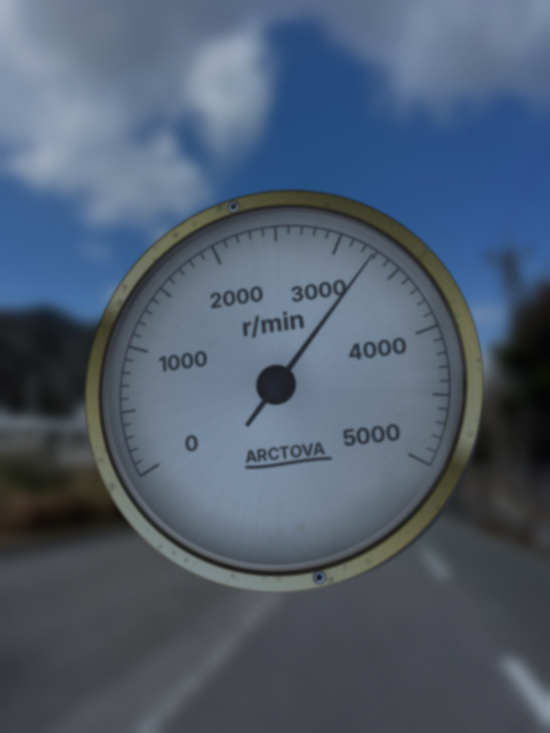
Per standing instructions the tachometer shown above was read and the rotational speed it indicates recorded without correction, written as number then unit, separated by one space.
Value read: 3300 rpm
